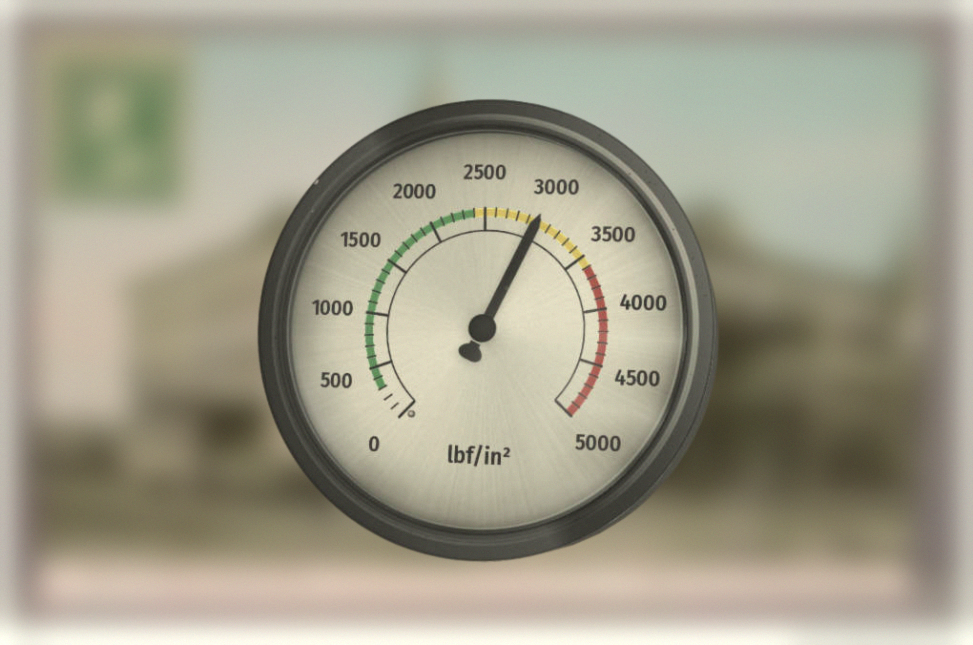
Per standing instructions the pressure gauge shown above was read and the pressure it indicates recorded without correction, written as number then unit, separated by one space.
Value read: 3000 psi
